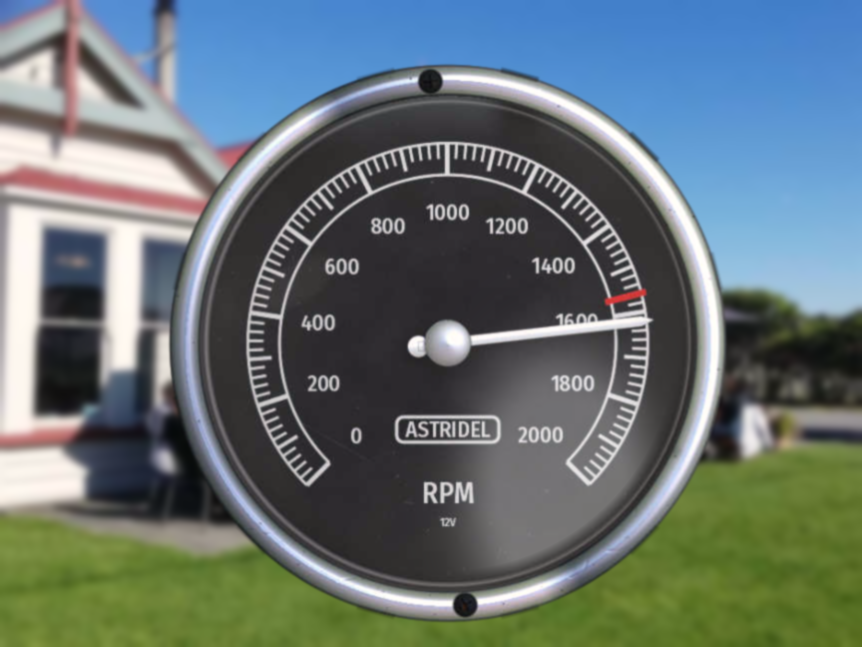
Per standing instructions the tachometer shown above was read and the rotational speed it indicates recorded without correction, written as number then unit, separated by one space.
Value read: 1620 rpm
